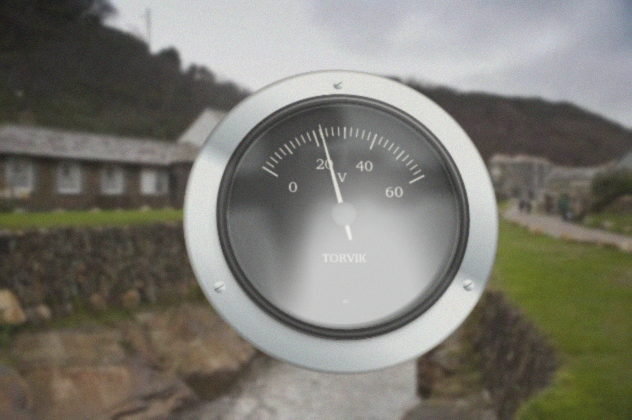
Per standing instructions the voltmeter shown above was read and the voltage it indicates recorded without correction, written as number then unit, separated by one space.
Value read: 22 V
